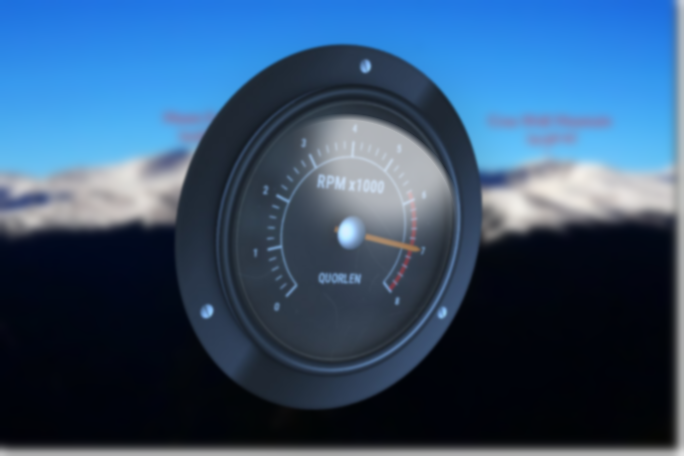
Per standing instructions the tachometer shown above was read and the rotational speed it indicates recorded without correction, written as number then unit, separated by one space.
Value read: 7000 rpm
